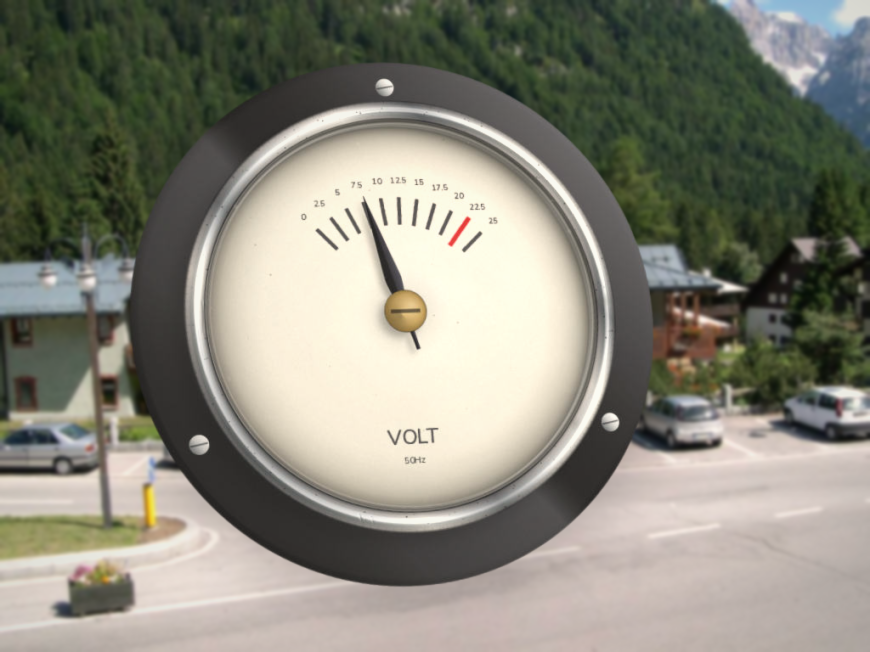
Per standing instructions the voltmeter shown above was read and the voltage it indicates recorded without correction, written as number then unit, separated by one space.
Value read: 7.5 V
